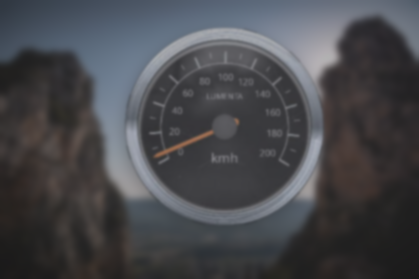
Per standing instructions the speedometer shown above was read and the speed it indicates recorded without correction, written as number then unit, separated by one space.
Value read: 5 km/h
